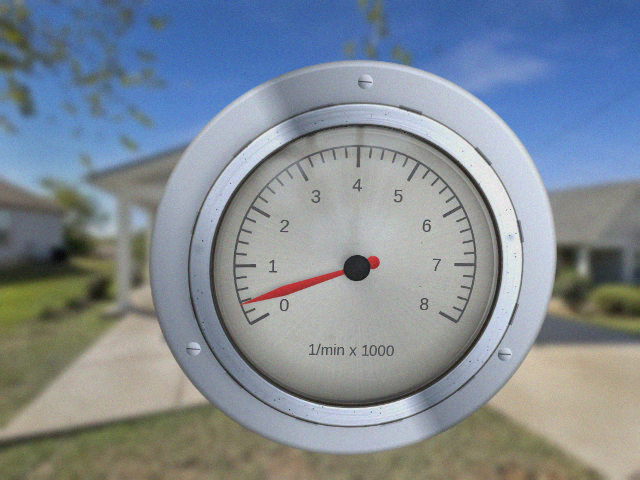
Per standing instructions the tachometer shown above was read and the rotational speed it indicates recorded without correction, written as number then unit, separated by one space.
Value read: 400 rpm
